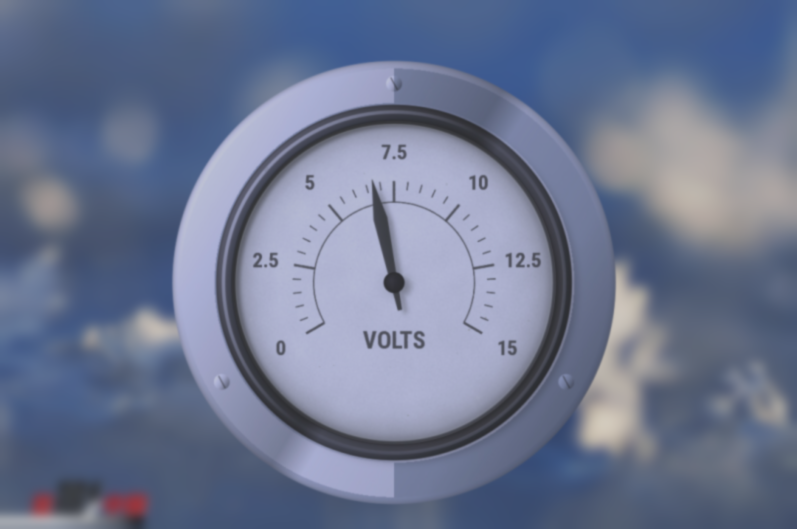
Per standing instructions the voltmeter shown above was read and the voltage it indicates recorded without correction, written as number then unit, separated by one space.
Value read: 6.75 V
